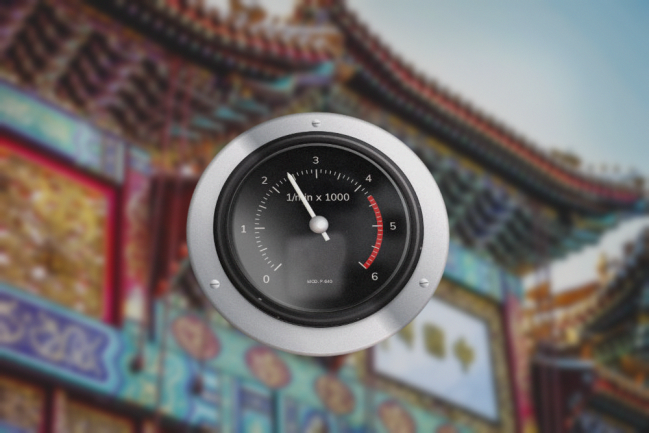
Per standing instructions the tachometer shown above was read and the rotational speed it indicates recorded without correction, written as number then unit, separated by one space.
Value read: 2400 rpm
